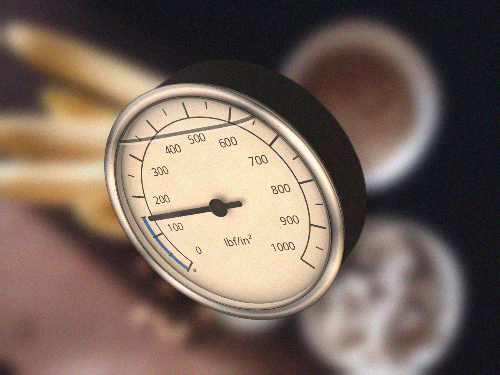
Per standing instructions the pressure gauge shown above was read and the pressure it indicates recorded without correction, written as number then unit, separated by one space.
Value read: 150 psi
